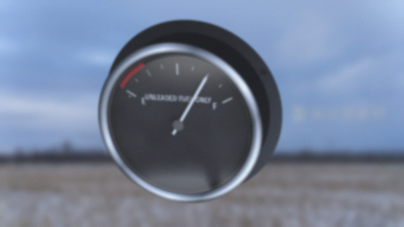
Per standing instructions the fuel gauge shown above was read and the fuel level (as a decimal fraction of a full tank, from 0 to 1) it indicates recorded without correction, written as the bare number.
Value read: 0.75
